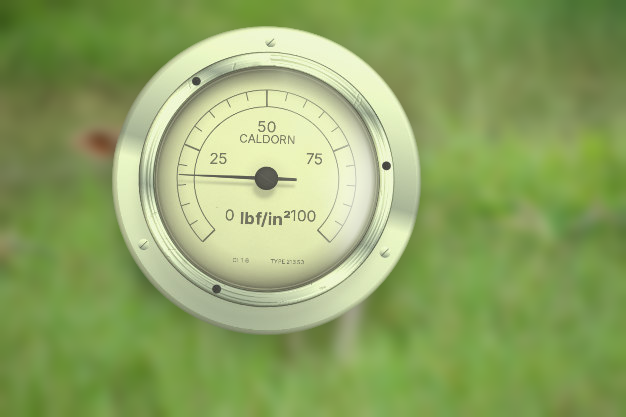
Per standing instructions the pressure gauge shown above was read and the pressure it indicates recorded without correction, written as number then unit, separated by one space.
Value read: 17.5 psi
